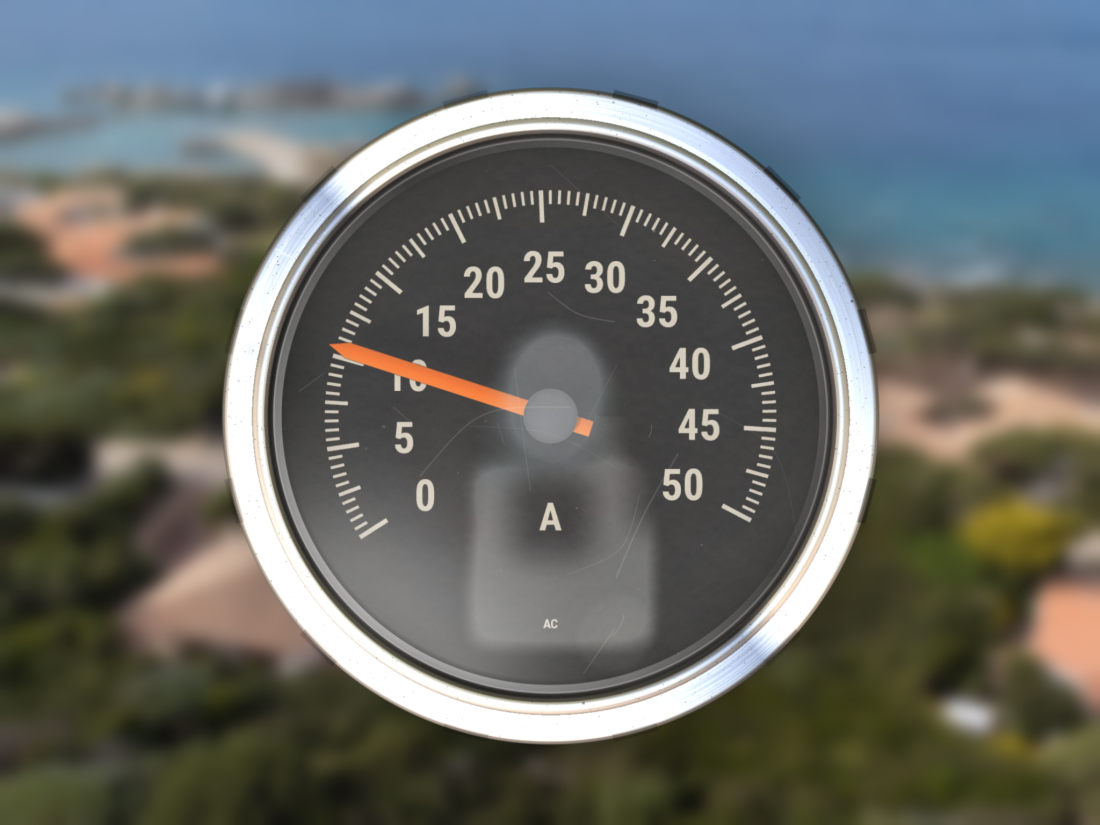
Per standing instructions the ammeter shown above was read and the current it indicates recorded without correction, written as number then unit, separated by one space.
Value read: 10.5 A
